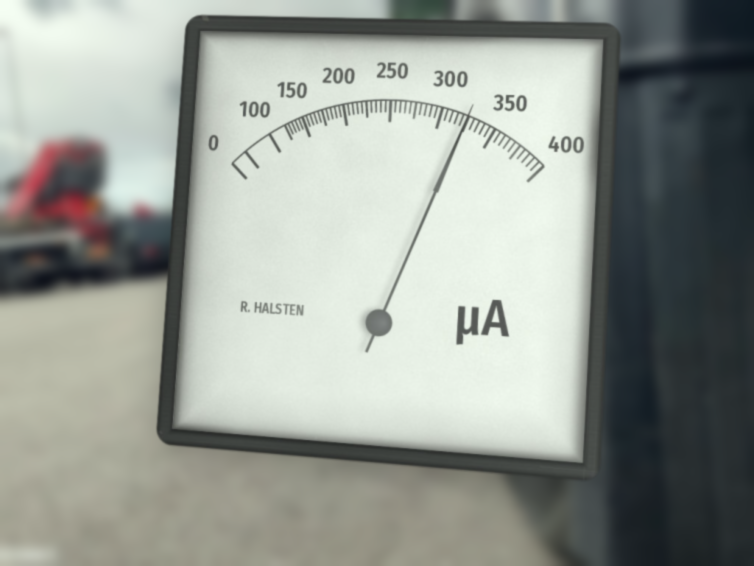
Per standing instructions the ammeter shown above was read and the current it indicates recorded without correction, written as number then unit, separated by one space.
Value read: 325 µA
